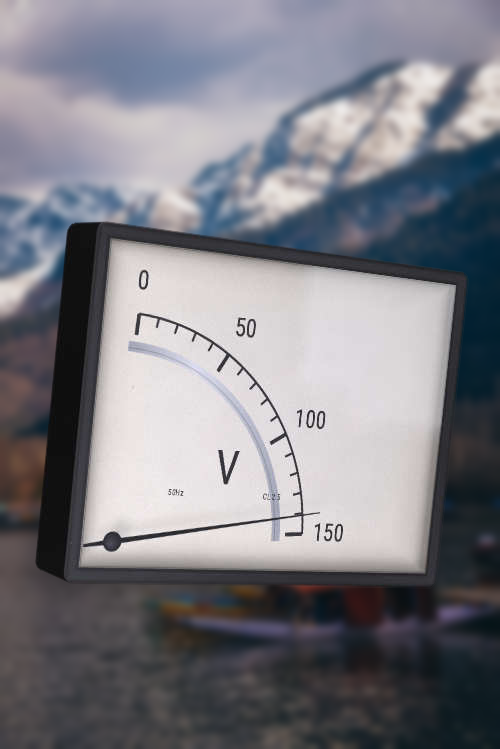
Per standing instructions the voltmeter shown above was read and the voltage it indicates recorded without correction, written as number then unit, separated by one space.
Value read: 140 V
